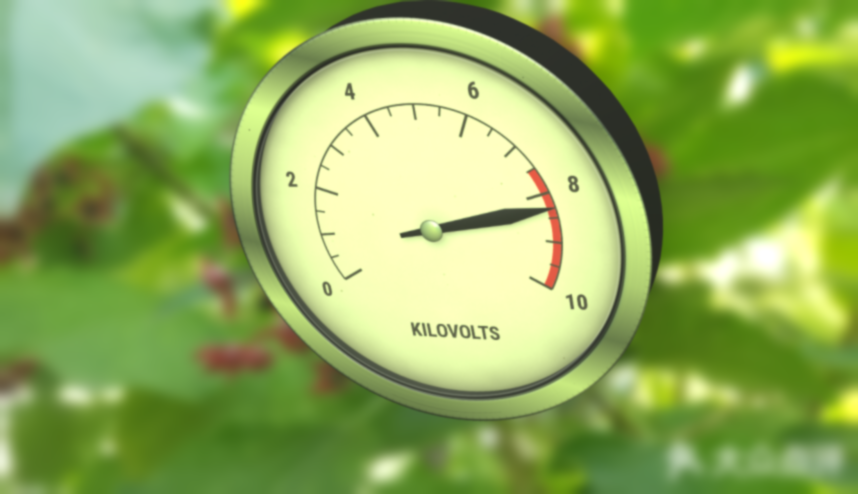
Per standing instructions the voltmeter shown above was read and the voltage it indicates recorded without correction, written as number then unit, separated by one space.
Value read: 8.25 kV
